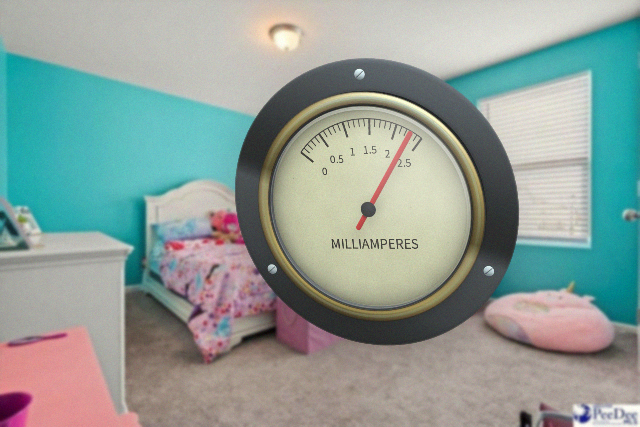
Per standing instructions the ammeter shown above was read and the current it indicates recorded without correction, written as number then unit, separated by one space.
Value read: 2.3 mA
